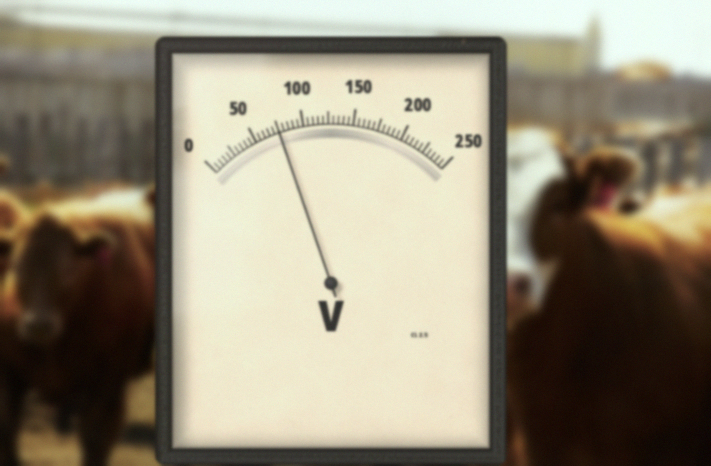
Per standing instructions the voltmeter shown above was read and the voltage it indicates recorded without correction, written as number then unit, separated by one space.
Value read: 75 V
